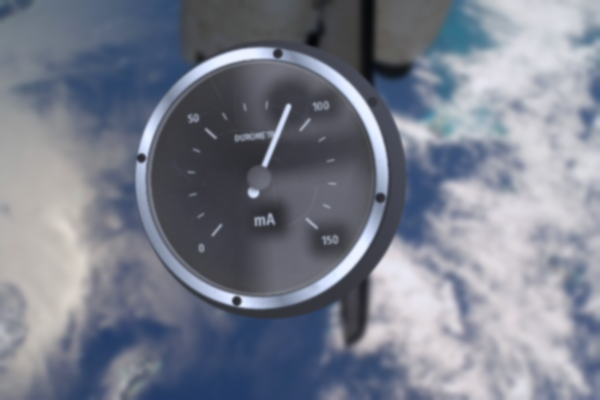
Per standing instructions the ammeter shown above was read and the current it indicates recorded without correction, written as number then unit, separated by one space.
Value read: 90 mA
